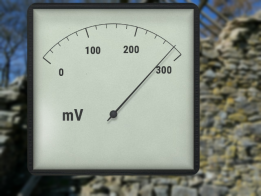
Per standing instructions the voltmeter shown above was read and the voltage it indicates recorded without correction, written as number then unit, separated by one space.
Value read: 280 mV
